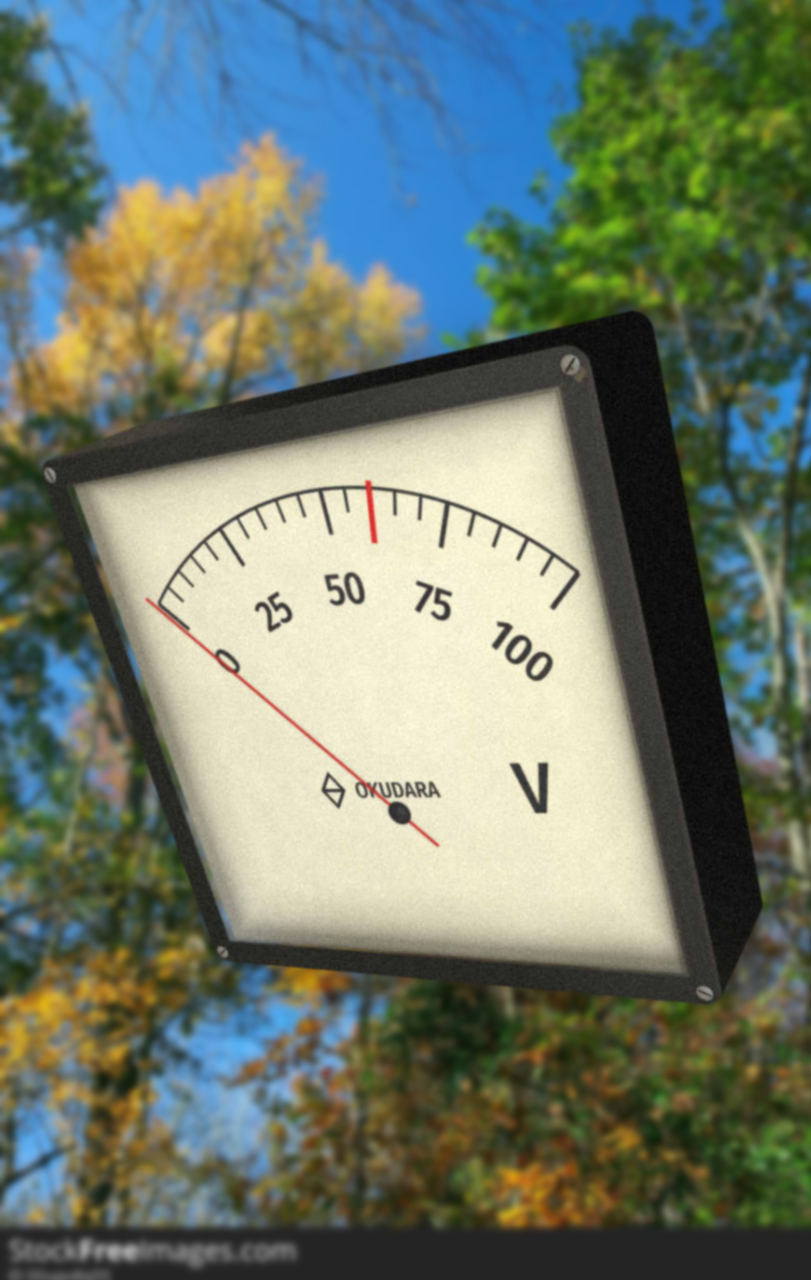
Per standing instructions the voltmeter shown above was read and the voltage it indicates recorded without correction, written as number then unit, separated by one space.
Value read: 0 V
